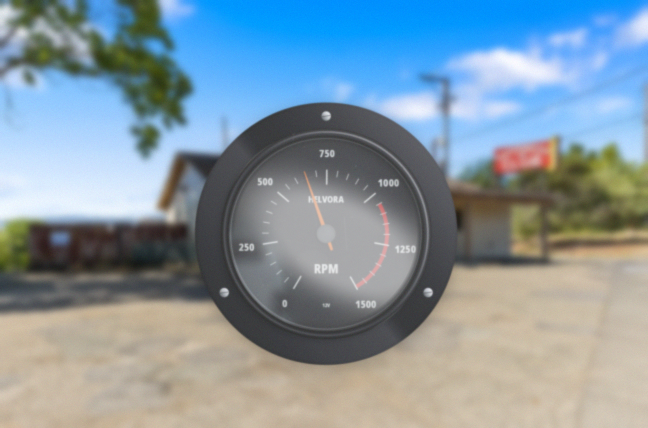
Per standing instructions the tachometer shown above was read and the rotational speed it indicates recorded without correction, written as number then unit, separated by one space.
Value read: 650 rpm
